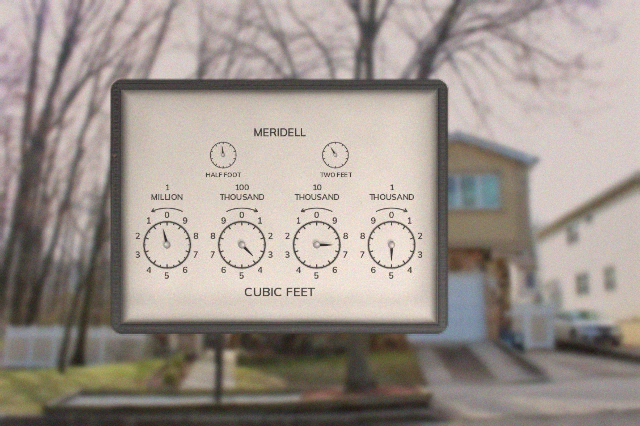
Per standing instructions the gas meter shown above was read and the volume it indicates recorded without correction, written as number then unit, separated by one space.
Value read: 37500 ft³
